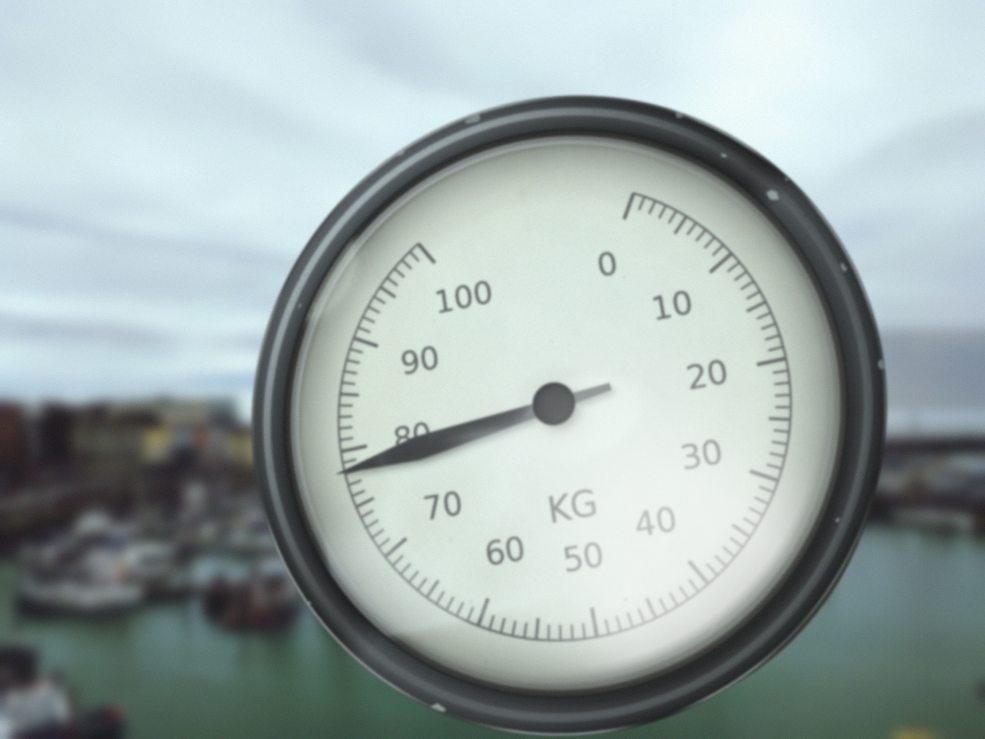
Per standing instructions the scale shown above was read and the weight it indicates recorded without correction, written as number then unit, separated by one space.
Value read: 78 kg
